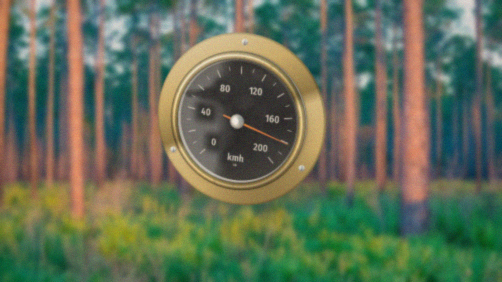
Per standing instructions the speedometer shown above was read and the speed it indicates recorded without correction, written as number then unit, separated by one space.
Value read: 180 km/h
